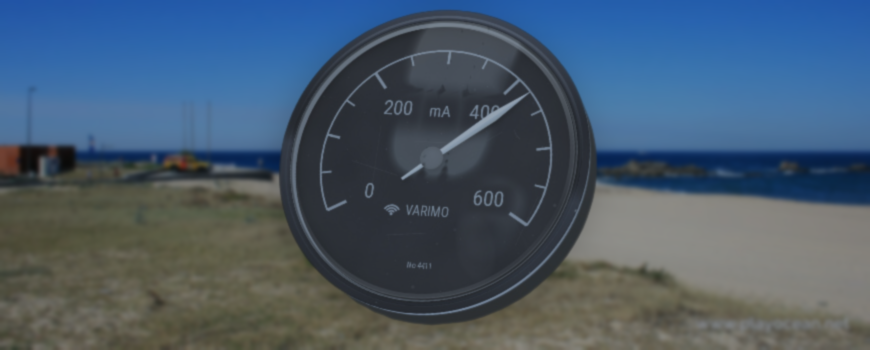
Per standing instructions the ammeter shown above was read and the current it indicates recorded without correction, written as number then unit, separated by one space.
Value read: 425 mA
